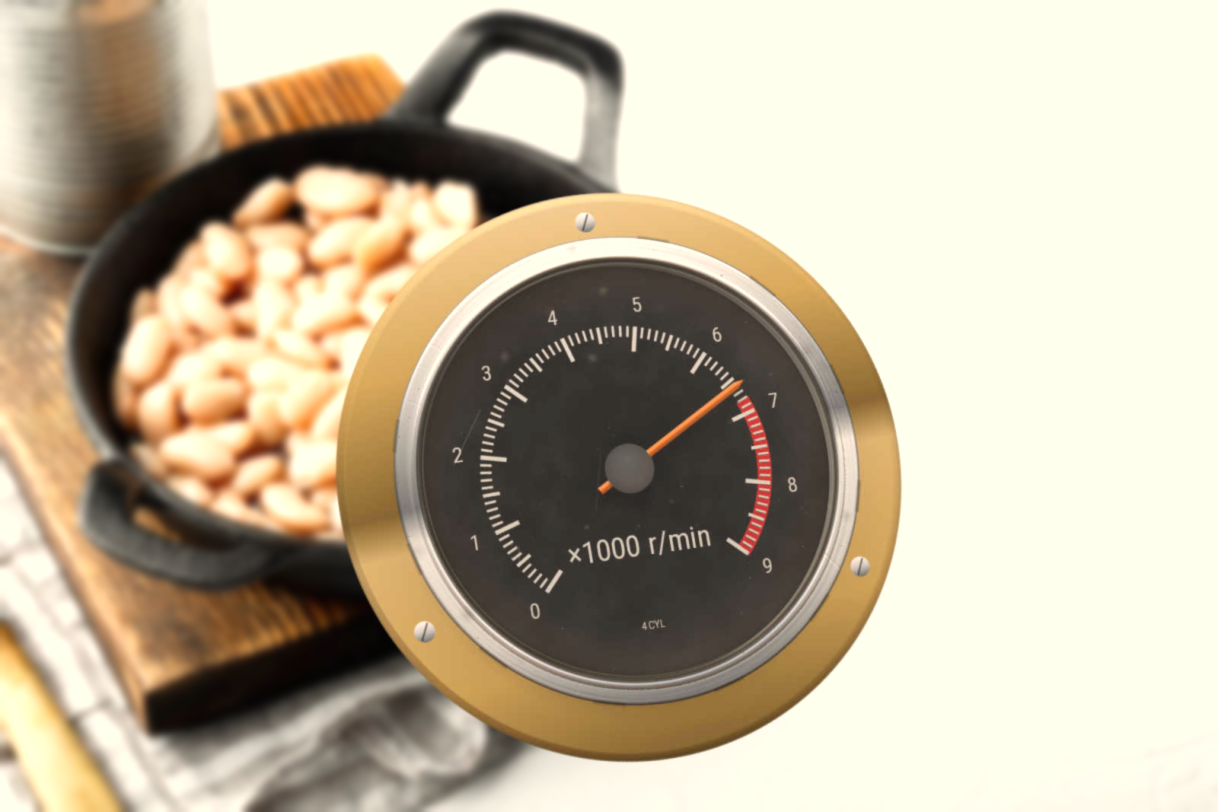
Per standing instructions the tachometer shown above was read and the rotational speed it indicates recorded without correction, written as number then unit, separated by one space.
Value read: 6600 rpm
